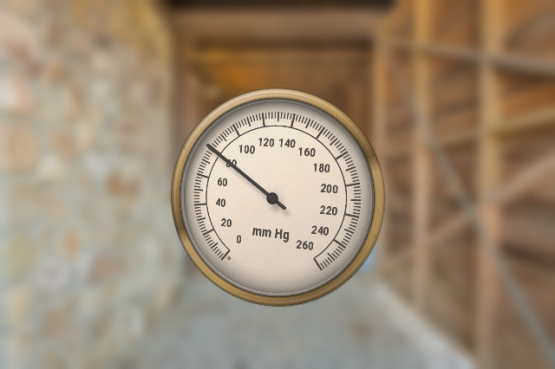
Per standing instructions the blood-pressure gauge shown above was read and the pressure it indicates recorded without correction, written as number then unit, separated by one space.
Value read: 80 mmHg
